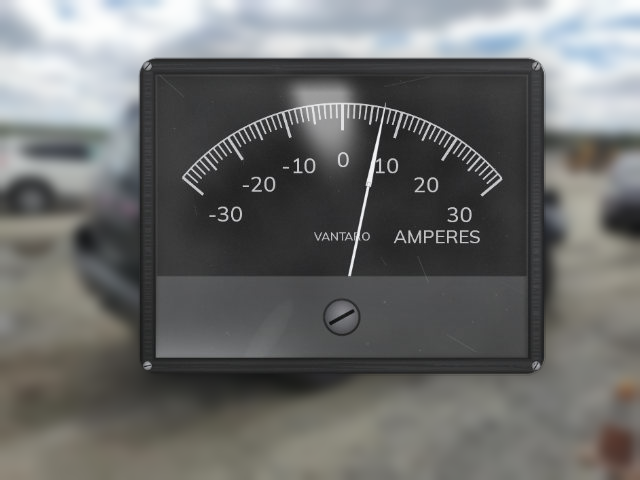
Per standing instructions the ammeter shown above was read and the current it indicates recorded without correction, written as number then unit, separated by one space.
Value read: 7 A
